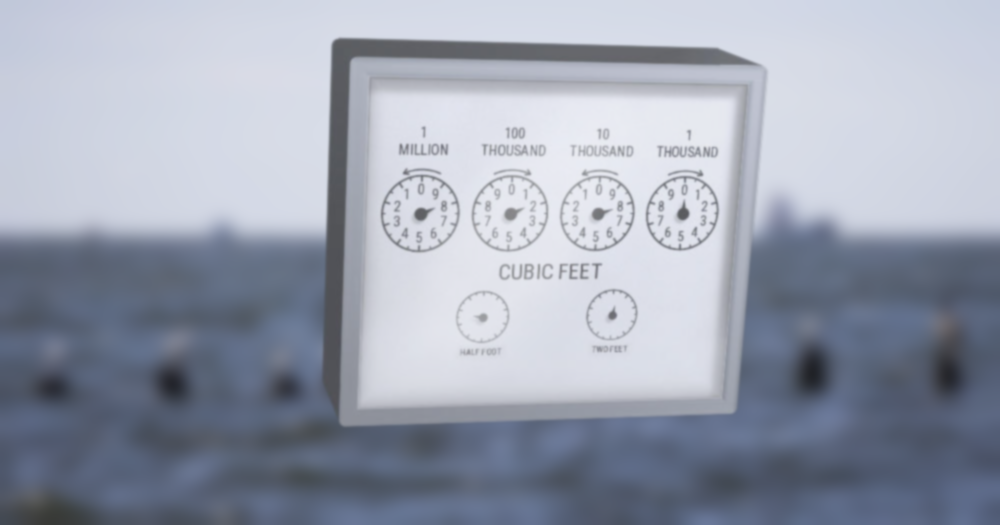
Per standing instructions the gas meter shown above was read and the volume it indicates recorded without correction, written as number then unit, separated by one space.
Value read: 818000 ft³
